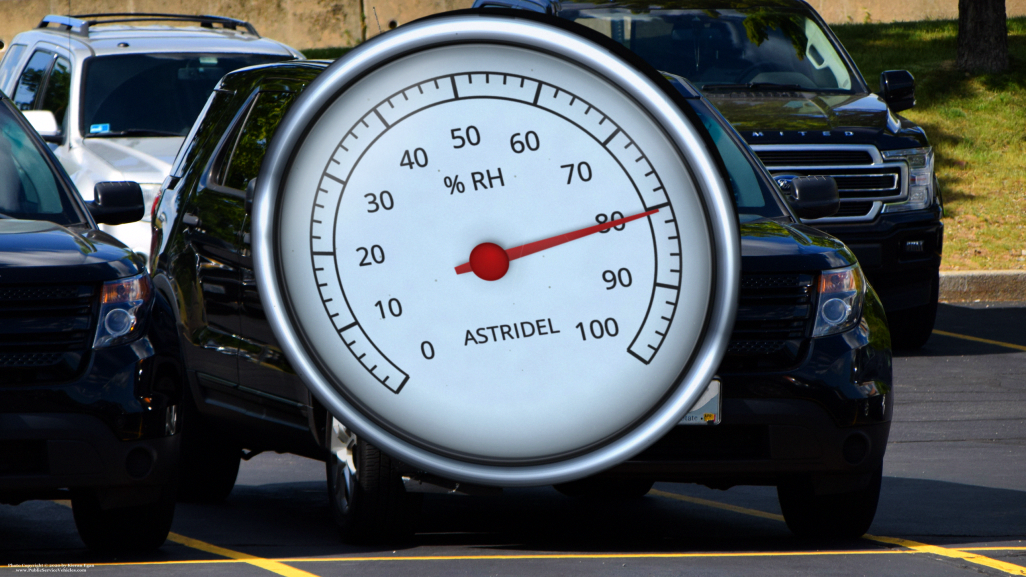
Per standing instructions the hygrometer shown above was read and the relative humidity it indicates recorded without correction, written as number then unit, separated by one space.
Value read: 80 %
